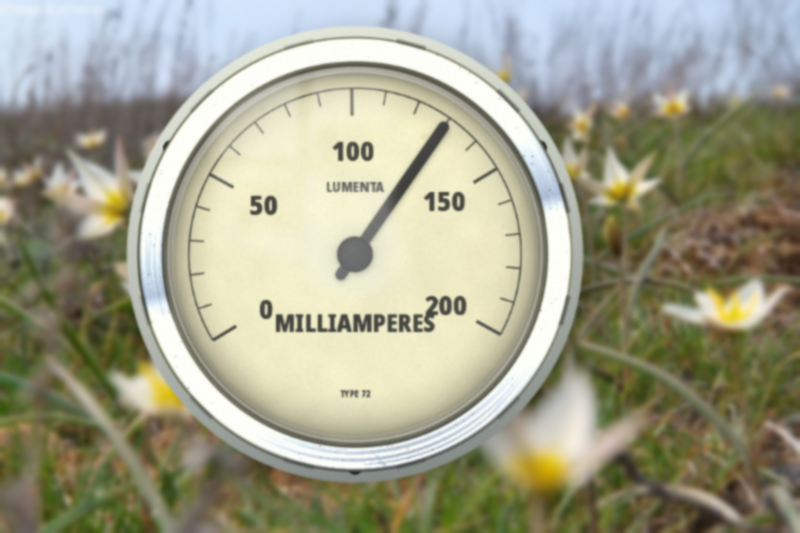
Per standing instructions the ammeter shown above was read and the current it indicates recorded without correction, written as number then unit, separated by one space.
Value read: 130 mA
